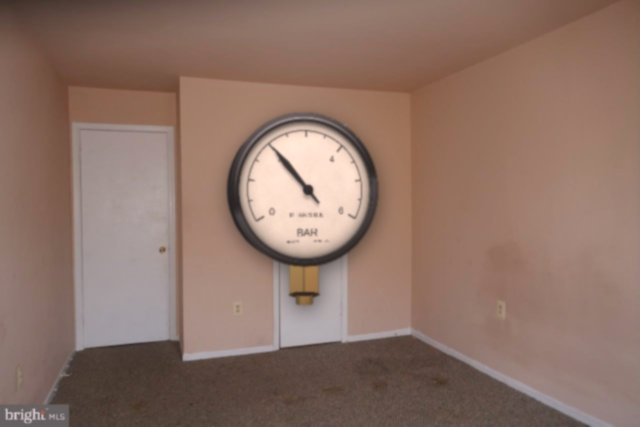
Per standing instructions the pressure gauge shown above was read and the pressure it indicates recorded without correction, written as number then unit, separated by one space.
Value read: 2 bar
